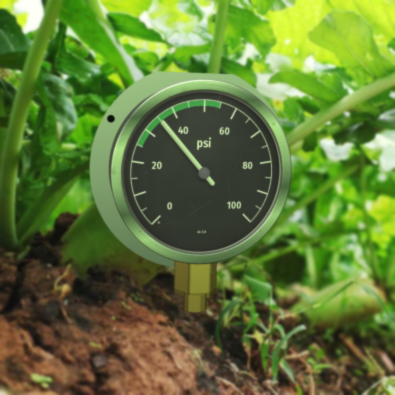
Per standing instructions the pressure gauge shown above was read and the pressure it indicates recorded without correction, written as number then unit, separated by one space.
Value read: 35 psi
